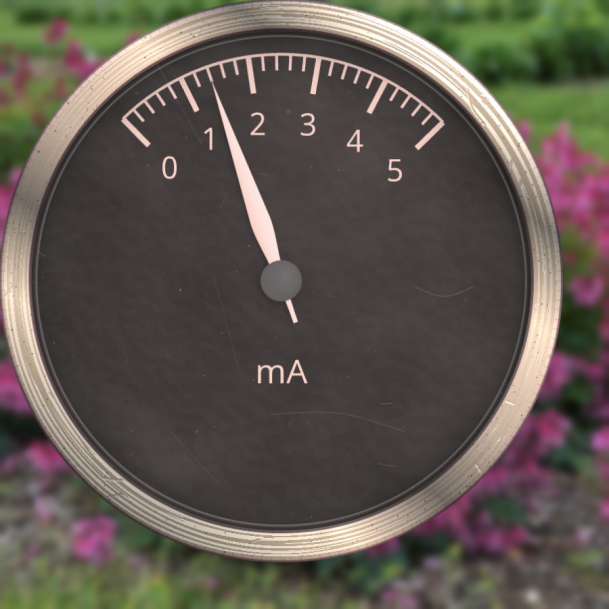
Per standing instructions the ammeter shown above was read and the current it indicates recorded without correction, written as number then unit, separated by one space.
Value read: 1.4 mA
